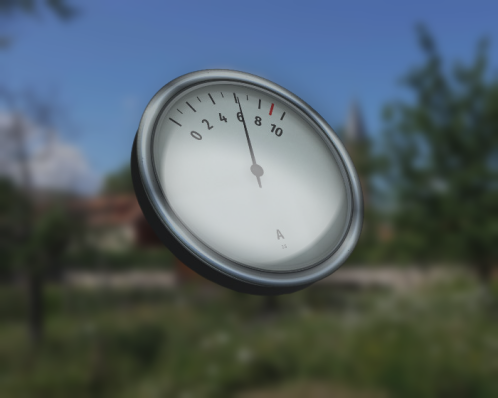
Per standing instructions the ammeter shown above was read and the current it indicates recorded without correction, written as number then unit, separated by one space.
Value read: 6 A
